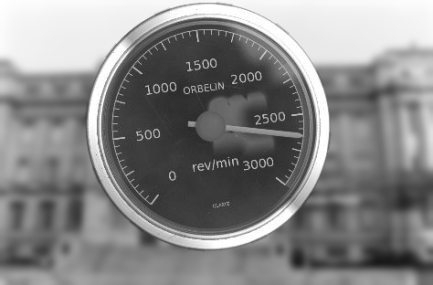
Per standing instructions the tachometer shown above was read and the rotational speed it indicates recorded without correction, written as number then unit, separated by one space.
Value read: 2650 rpm
